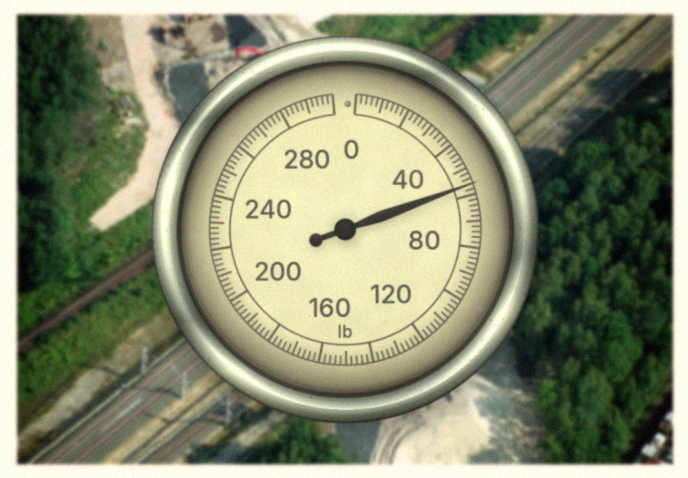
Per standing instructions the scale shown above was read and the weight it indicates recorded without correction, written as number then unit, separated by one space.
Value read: 56 lb
